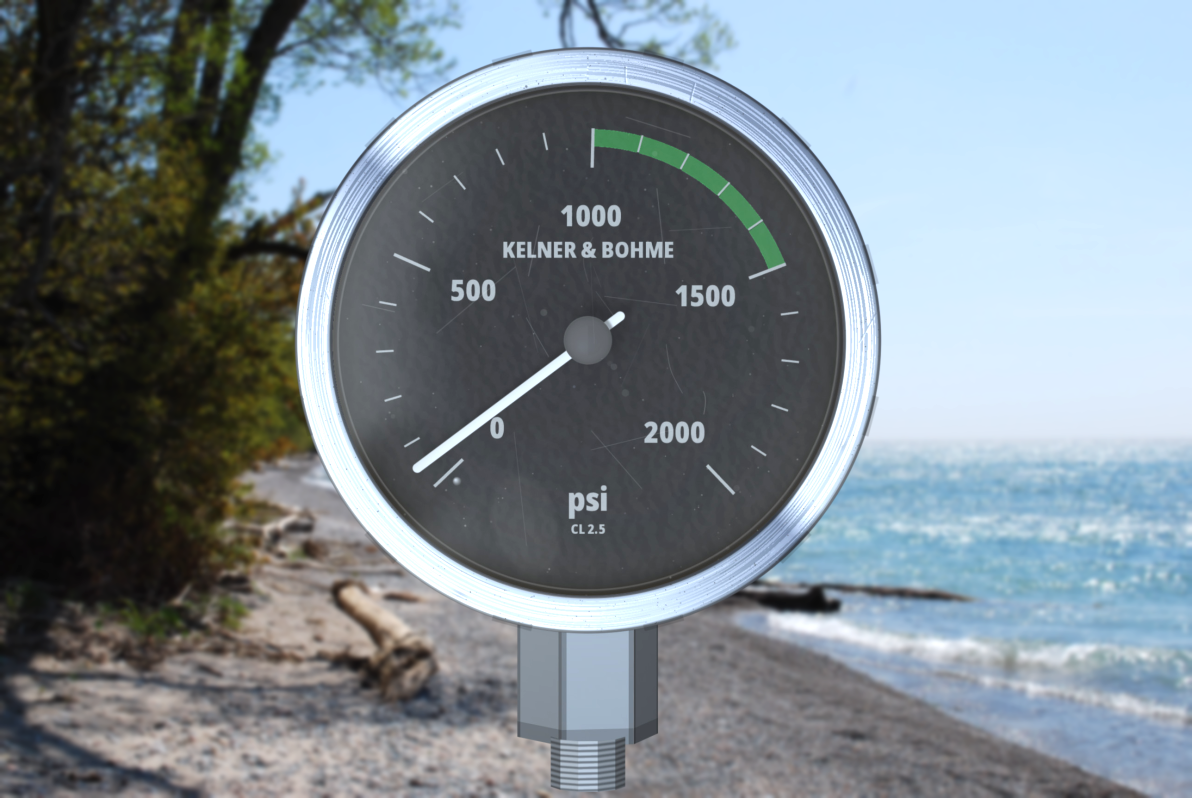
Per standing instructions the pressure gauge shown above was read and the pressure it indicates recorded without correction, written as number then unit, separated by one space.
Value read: 50 psi
